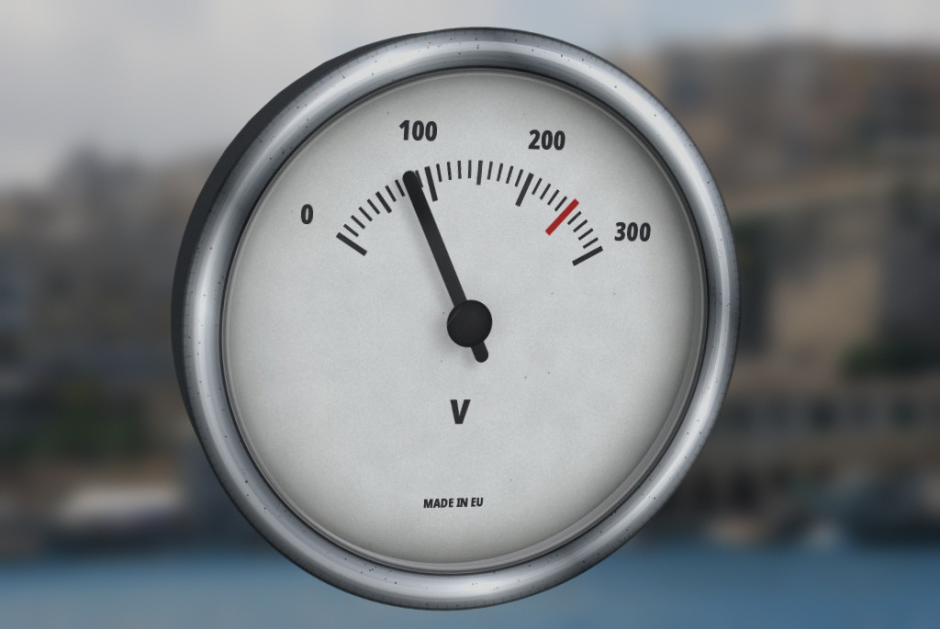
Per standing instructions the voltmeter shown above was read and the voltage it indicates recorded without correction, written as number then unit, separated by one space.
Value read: 80 V
